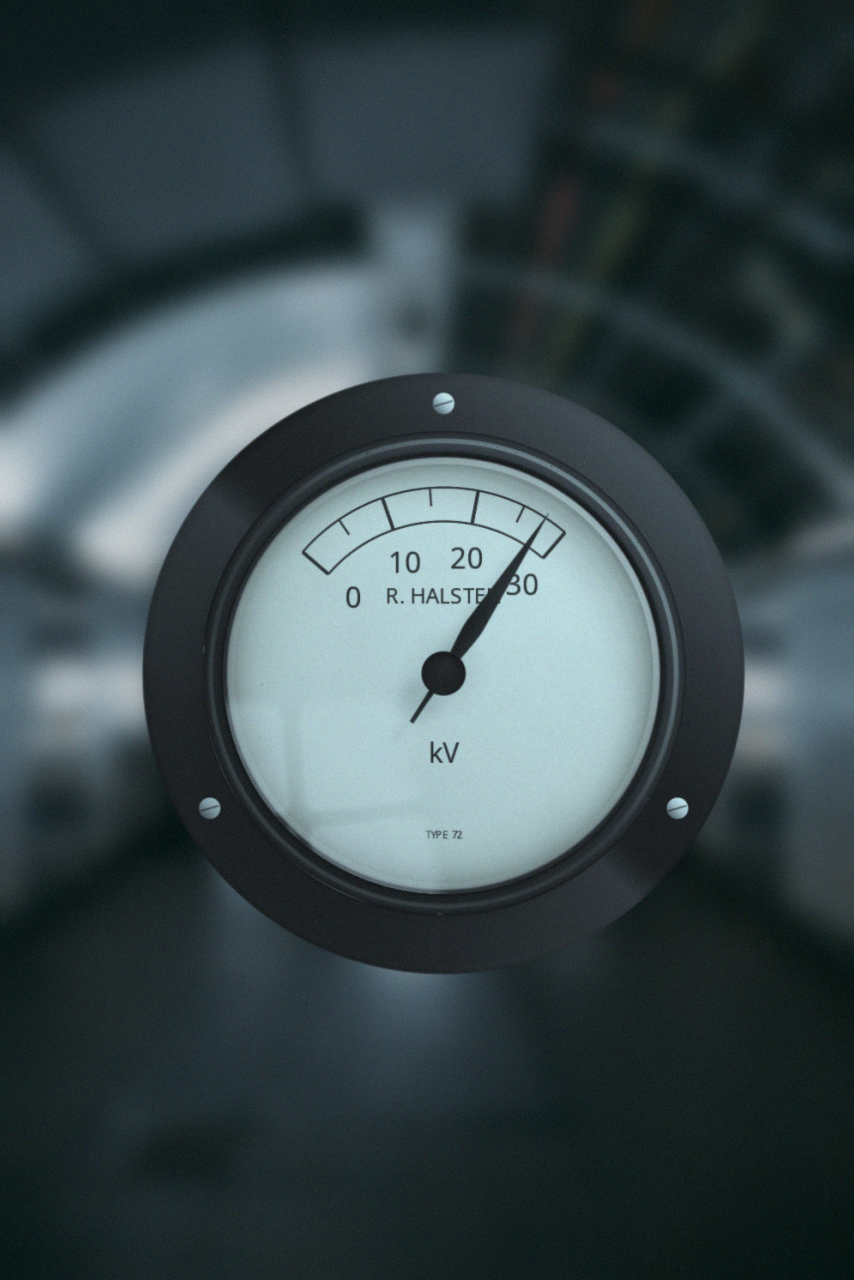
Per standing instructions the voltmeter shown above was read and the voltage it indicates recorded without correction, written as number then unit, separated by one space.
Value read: 27.5 kV
